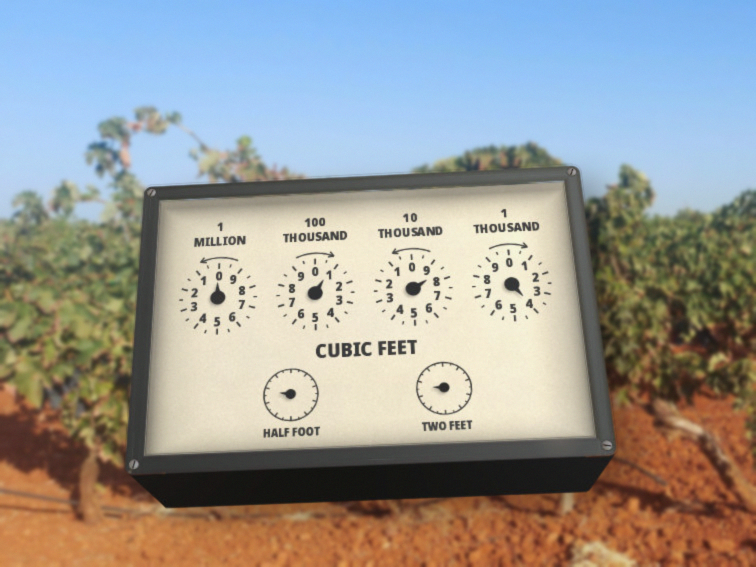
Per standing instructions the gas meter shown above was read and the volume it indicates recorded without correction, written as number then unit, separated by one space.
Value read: 8400 ft³
